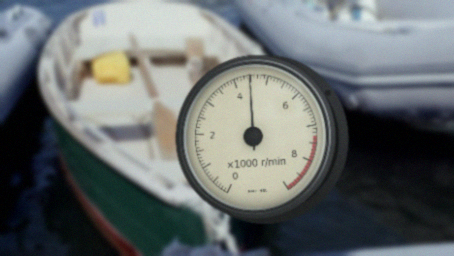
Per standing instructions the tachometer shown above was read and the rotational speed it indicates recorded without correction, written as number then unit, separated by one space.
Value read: 4500 rpm
